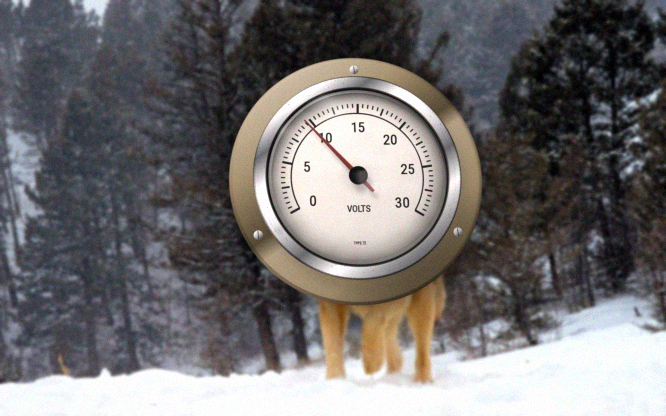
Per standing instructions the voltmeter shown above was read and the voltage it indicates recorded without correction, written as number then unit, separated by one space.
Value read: 9.5 V
